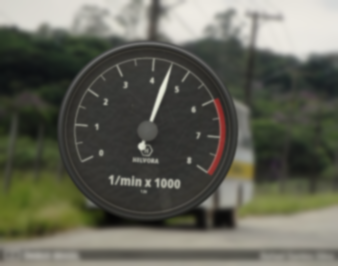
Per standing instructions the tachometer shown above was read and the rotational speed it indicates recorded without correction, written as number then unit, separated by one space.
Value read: 4500 rpm
